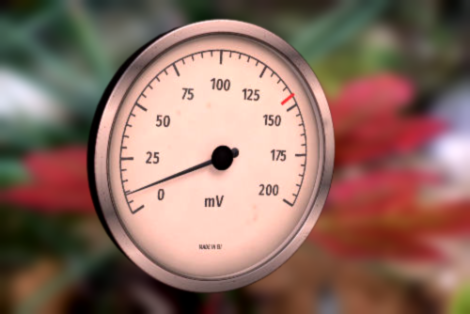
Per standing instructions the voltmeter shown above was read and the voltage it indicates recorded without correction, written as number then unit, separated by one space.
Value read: 10 mV
